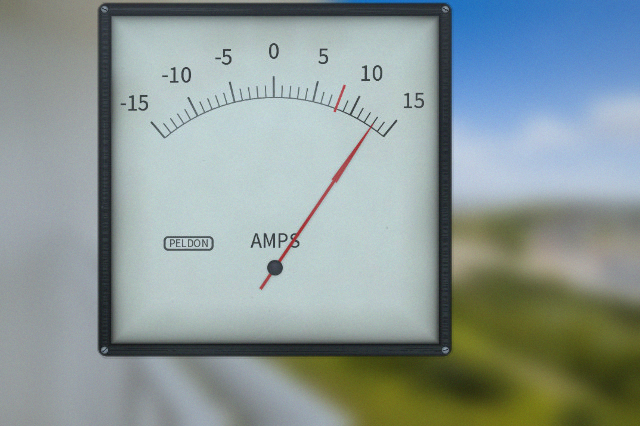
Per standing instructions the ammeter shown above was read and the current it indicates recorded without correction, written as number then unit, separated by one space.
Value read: 13 A
